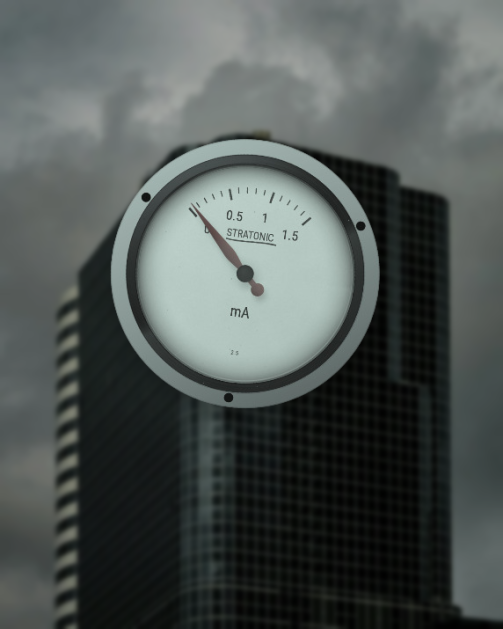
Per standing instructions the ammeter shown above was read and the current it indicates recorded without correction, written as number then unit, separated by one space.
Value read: 0.05 mA
